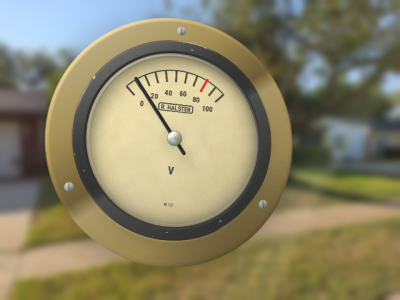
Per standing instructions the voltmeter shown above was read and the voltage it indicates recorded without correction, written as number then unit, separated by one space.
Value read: 10 V
